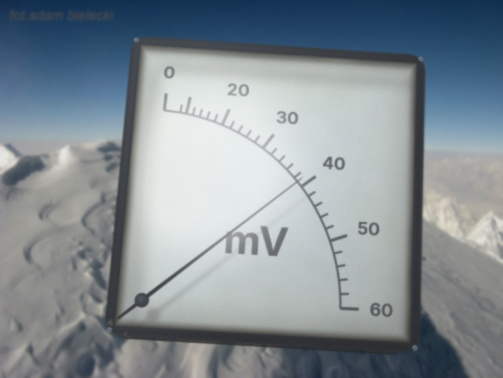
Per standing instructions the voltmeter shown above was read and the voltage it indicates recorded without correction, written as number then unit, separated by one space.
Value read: 39 mV
